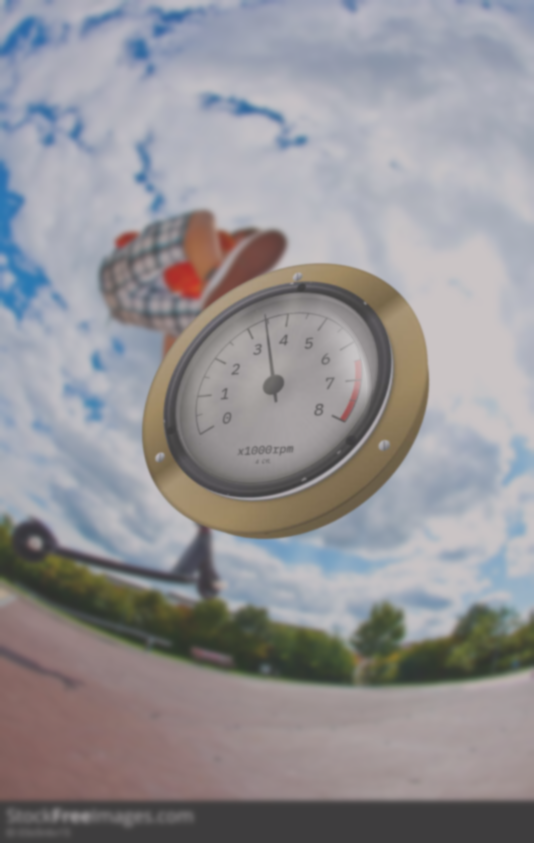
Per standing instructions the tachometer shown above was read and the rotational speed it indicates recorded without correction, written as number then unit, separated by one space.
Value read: 3500 rpm
